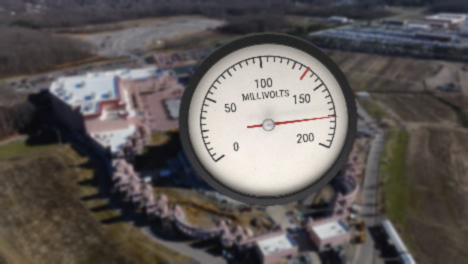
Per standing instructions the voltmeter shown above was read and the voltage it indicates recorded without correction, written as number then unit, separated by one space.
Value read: 175 mV
